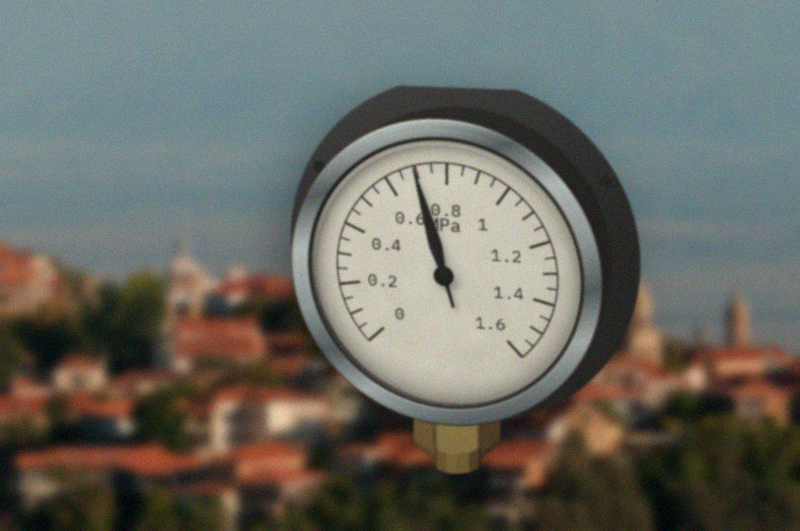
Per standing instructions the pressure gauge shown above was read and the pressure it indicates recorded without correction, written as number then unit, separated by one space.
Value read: 0.7 MPa
